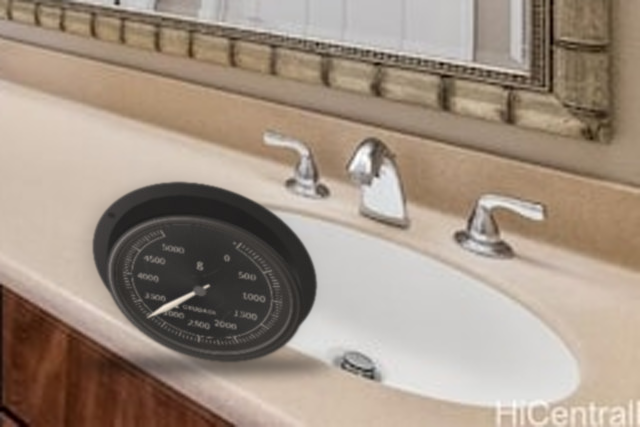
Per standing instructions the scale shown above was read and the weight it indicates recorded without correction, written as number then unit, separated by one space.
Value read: 3250 g
